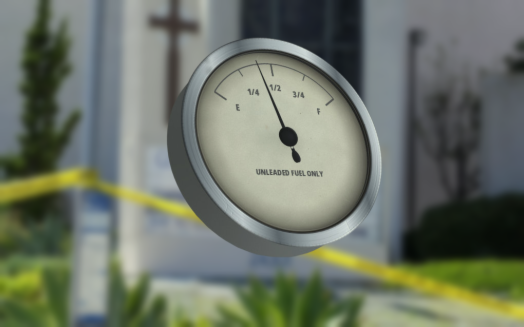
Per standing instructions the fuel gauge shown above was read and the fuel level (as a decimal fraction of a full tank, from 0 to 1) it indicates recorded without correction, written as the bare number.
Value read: 0.375
